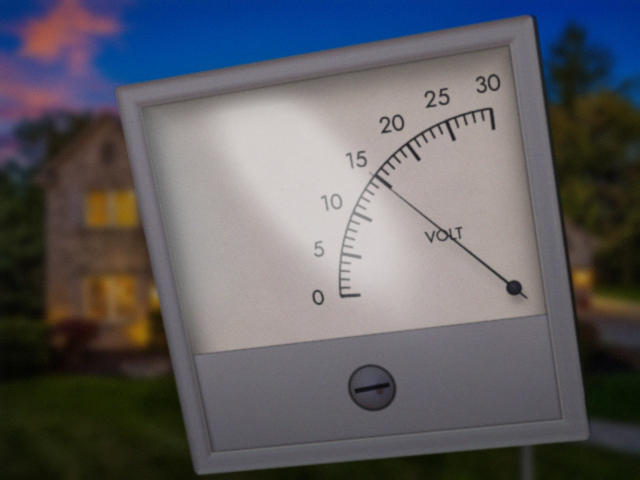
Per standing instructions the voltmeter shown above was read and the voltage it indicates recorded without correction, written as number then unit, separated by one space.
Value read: 15 V
